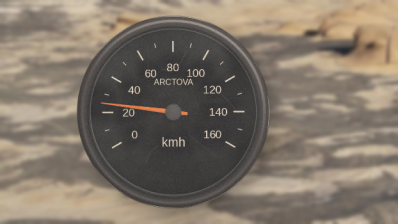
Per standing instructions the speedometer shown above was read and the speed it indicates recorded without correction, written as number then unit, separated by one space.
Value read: 25 km/h
